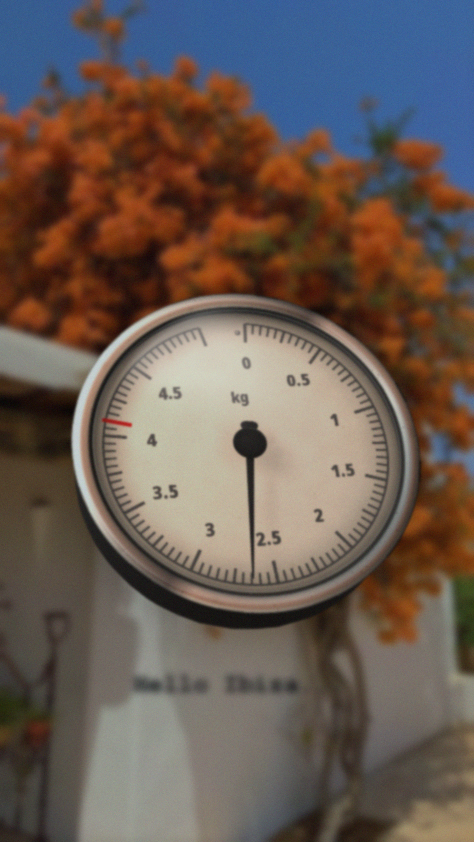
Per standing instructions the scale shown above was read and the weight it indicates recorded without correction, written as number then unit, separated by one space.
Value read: 2.65 kg
